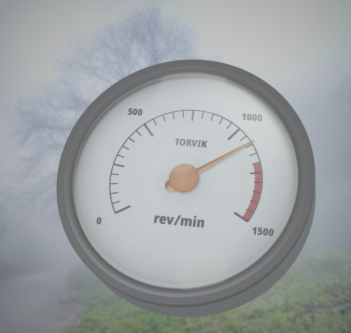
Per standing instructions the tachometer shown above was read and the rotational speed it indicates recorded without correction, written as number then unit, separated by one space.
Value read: 1100 rpm
